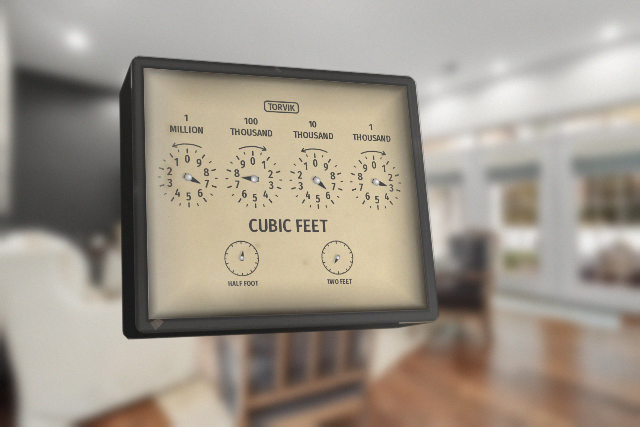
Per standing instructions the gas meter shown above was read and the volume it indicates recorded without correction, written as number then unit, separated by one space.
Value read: 676300 ft³
